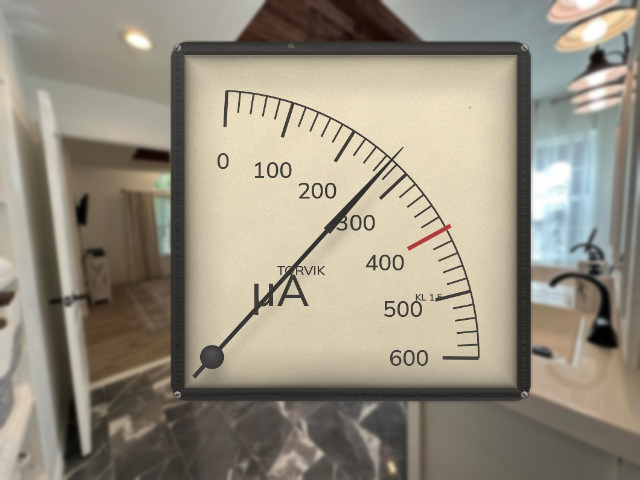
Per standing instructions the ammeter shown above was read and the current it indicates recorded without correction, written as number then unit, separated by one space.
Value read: 270 µA
